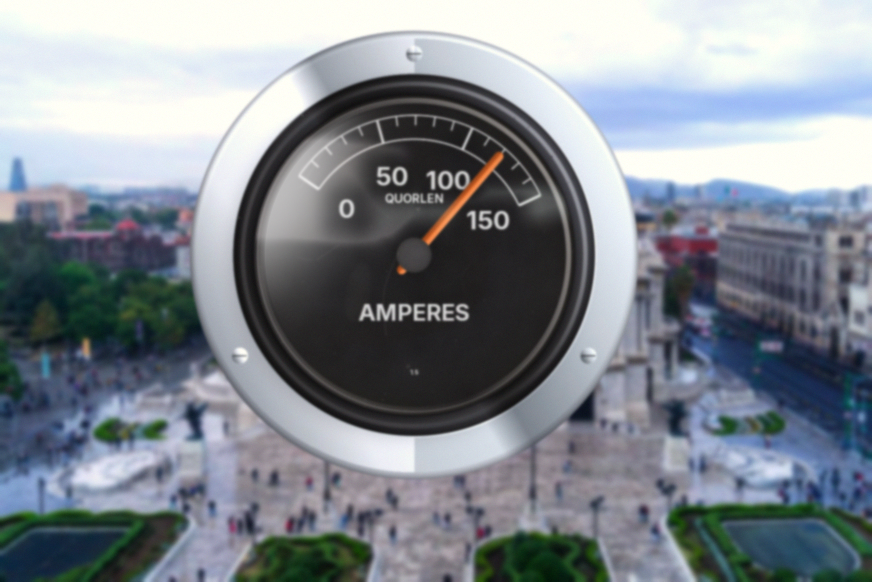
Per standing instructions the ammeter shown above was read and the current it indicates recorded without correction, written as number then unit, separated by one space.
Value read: 120 A
